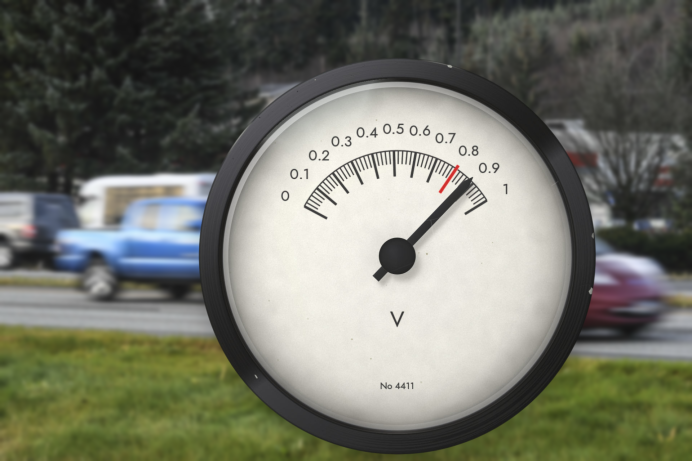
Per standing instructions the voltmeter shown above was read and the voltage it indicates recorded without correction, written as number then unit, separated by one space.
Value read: 0.88 V
